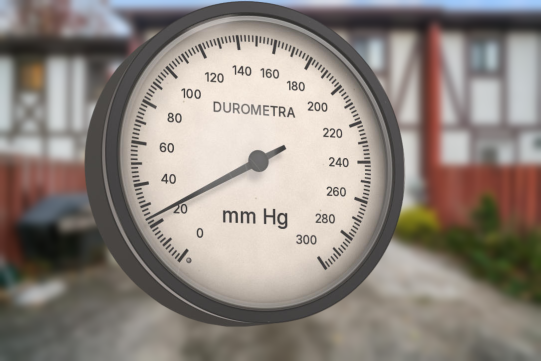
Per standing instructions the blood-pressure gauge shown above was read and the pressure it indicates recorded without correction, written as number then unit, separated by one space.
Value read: 24 mmHg
